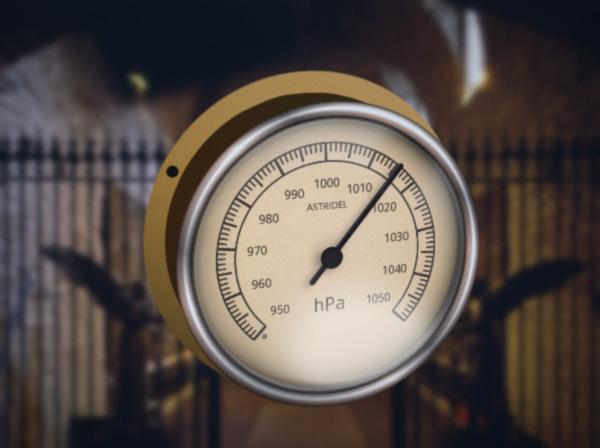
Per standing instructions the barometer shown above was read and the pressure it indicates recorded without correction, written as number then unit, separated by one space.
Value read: 1015 hPa
